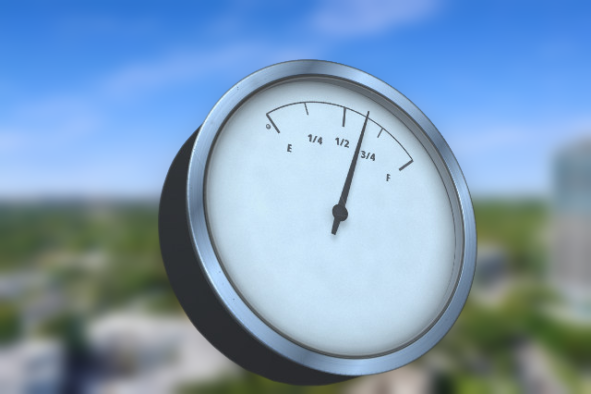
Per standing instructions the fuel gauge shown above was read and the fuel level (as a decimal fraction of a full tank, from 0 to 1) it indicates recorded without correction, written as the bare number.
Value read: 0.625
